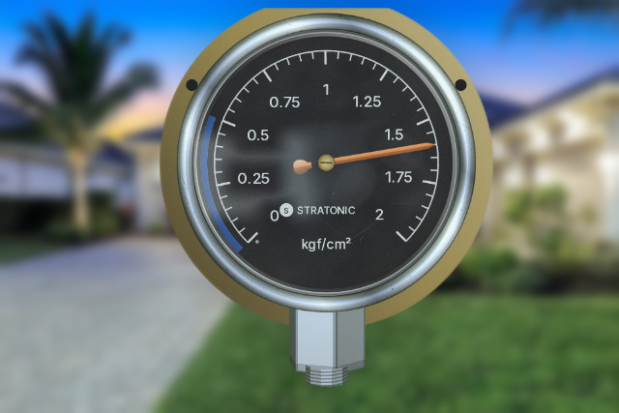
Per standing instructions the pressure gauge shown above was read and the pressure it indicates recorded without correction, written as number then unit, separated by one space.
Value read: 1.6 kg/cm²
